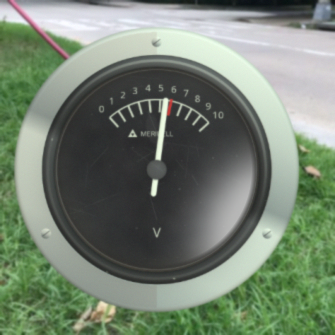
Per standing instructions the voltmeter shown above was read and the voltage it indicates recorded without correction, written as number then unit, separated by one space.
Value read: 5.5 V
